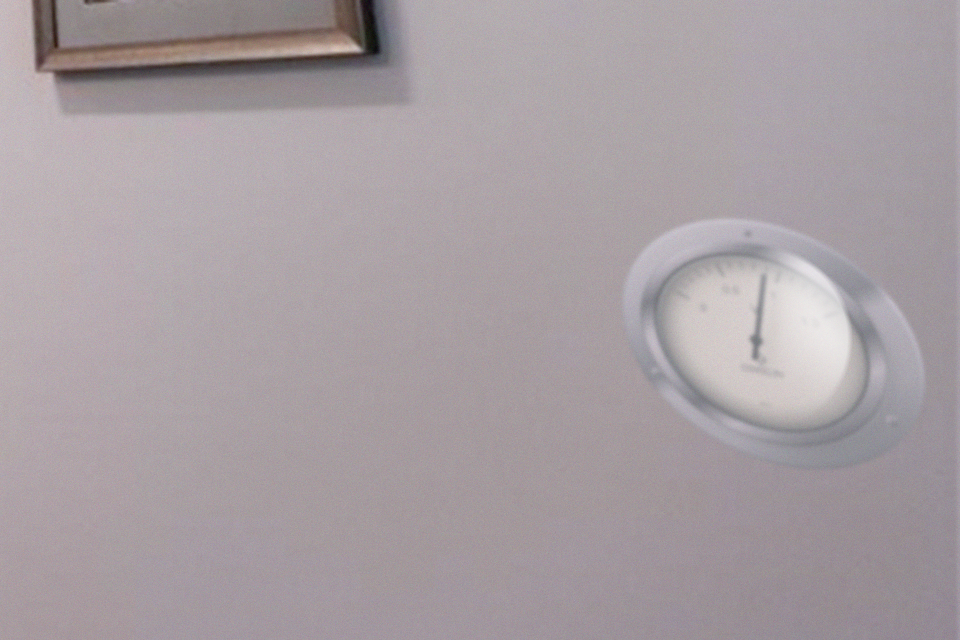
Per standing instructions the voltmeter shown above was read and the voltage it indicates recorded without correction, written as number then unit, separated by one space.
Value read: 0.9 V
